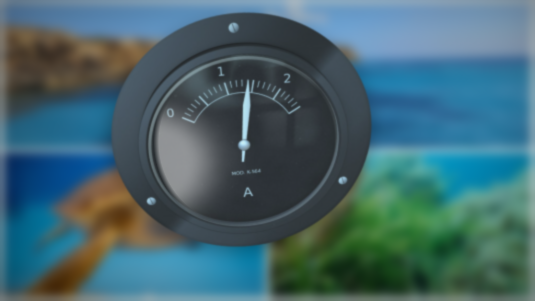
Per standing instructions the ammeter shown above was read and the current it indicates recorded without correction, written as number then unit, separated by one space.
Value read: 1.4 A
